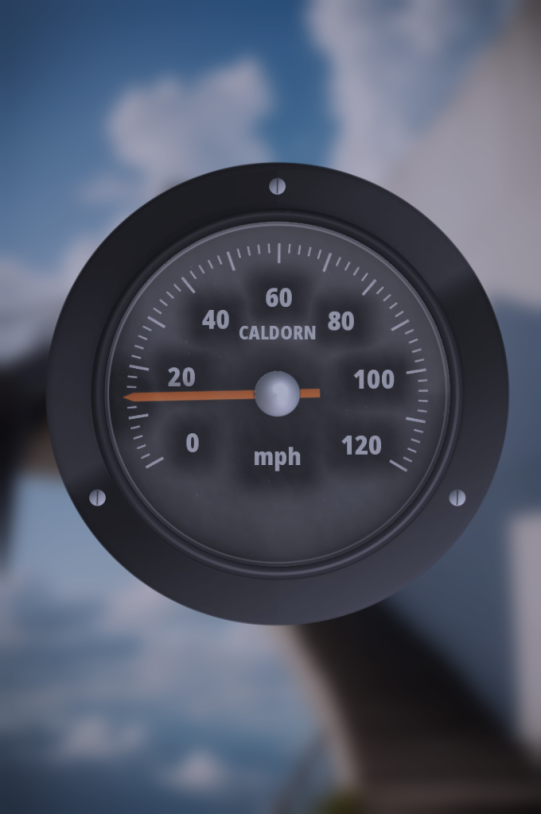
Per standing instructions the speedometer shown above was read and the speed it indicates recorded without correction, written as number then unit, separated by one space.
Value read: 14 mph
